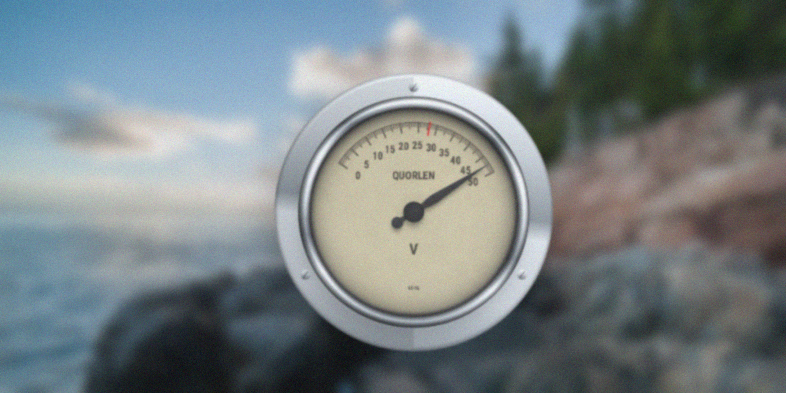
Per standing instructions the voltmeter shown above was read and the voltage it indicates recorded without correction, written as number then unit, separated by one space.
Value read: 47.5 V
